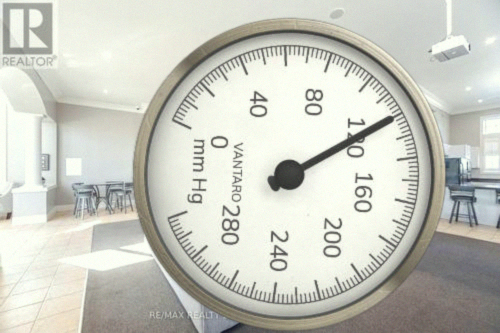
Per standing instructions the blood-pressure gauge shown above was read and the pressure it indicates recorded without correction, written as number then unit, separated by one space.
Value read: 120 mmHg
